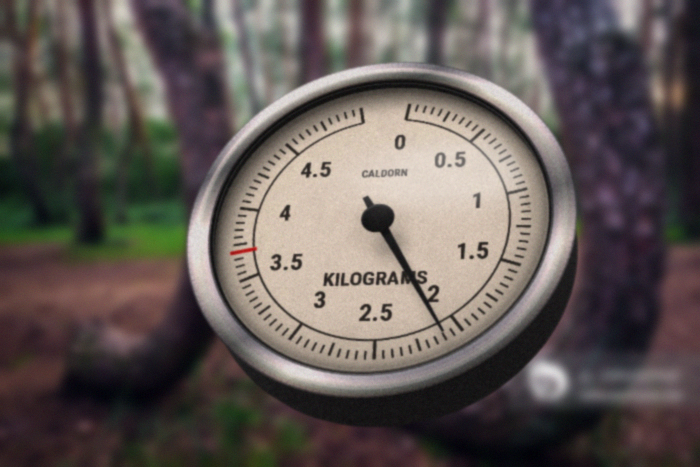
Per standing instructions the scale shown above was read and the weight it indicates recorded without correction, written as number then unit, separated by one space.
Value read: 2.1 kg
